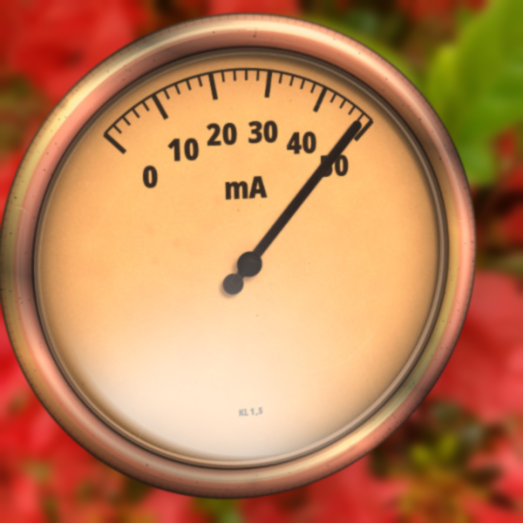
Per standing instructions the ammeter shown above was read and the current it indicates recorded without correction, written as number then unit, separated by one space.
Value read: 48 mA
